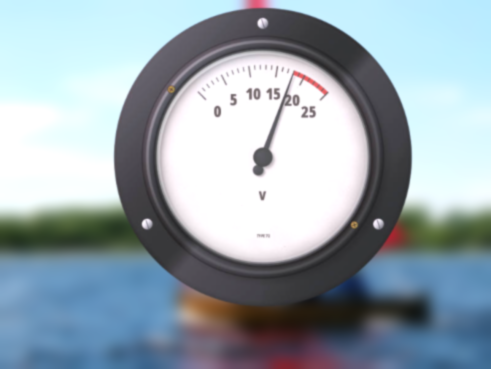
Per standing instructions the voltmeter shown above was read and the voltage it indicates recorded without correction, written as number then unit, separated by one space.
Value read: 18 V
